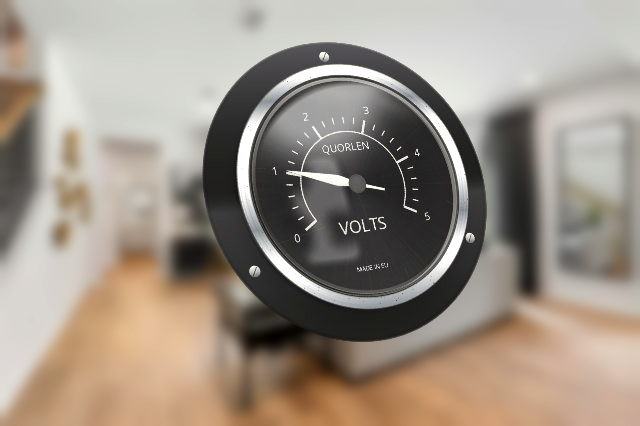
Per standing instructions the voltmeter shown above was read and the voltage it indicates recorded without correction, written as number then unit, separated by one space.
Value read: 1 V
